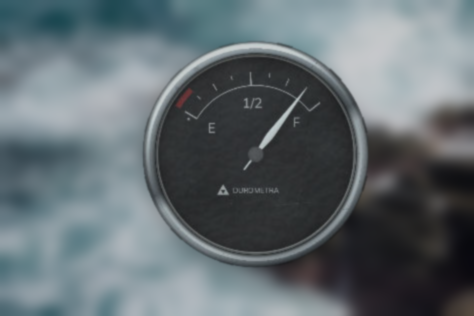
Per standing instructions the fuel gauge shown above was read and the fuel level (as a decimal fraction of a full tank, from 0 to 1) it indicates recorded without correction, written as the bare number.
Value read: 0.875
